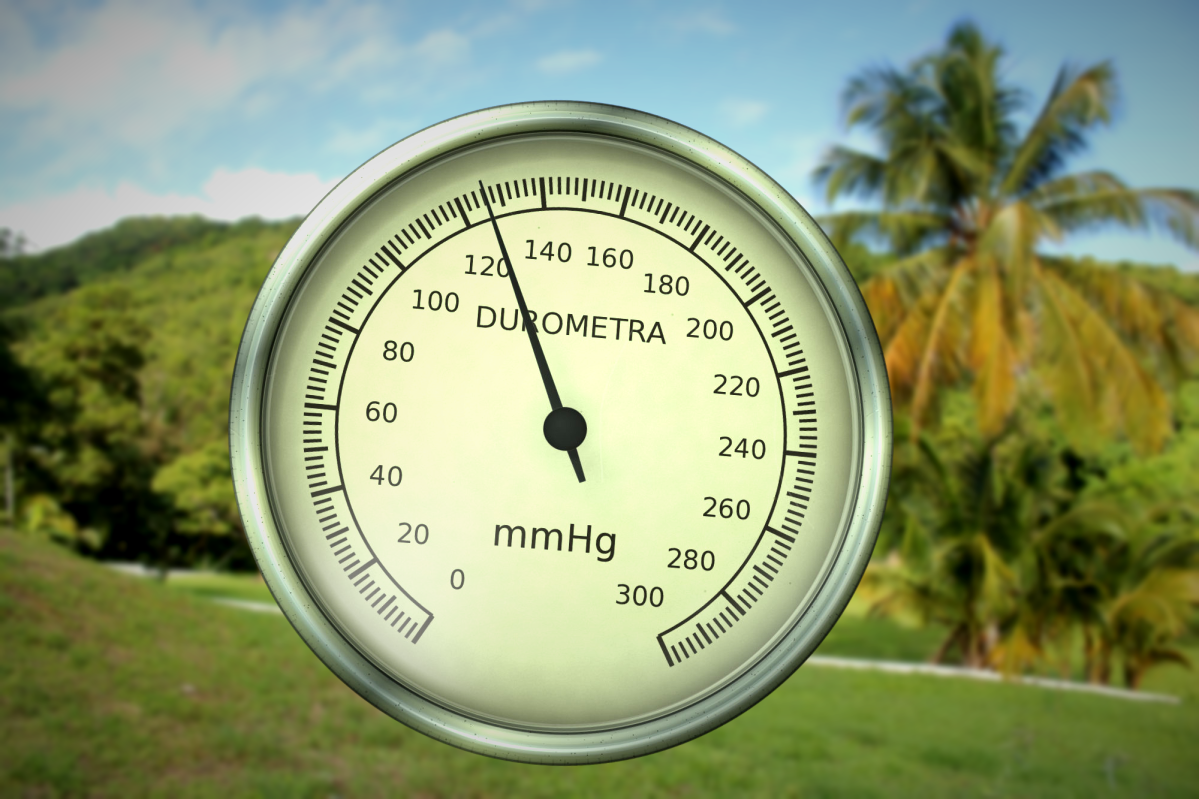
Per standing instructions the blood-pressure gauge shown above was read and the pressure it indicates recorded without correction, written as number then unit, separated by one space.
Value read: 126 mmHg
